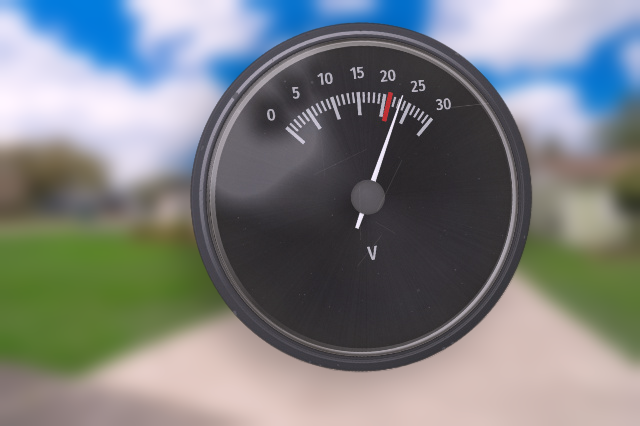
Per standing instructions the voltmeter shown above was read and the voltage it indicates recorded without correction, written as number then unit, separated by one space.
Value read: 23 V
